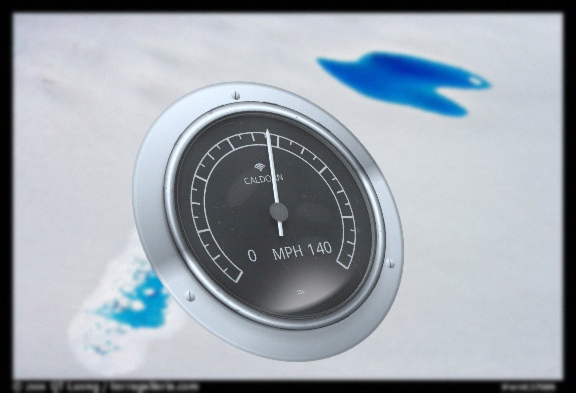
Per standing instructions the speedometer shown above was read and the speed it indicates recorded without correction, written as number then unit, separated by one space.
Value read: 75 mph
